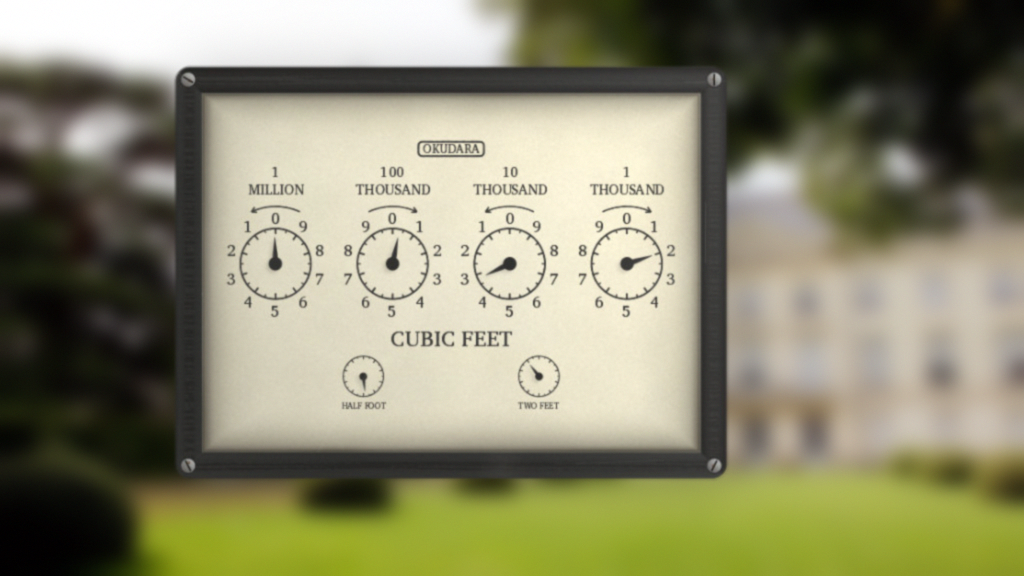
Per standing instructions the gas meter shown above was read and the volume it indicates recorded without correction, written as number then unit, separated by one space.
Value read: 3200 ft³
